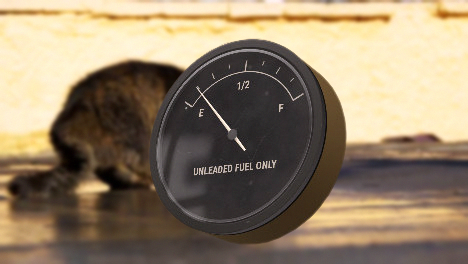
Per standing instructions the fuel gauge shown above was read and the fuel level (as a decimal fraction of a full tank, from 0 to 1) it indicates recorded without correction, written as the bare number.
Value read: 0.125
